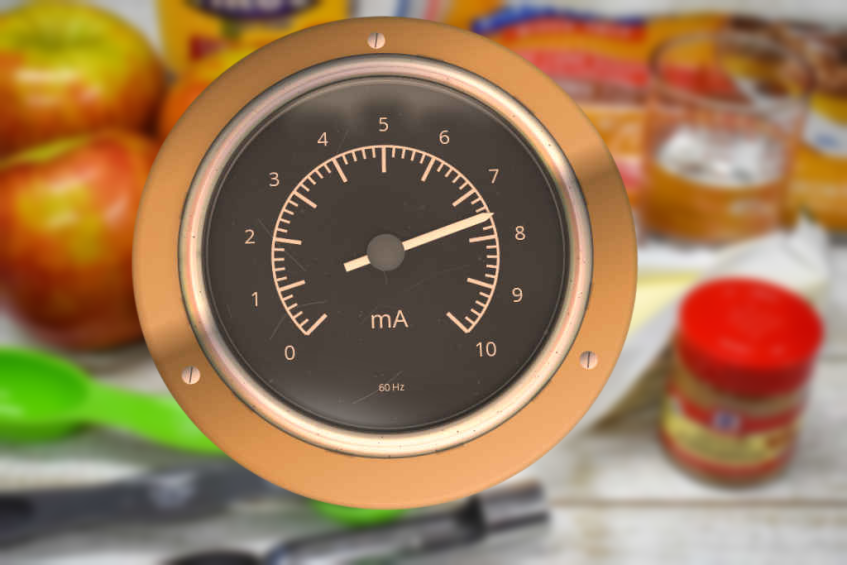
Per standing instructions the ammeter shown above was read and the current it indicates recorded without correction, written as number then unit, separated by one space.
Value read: 7.6 mA
